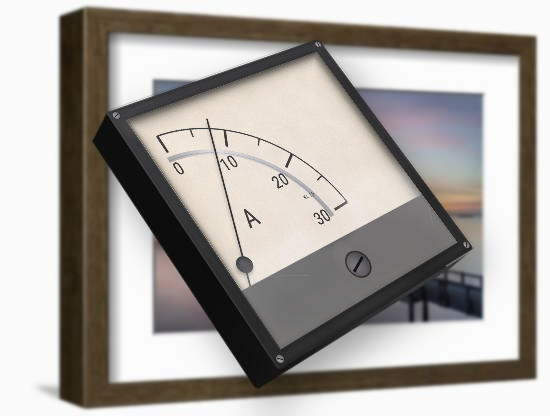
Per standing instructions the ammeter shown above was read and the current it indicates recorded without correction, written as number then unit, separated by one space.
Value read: 7.5 A
